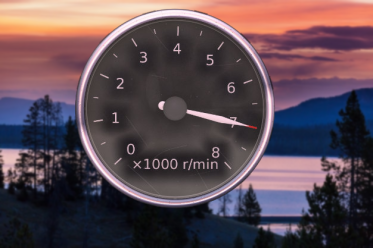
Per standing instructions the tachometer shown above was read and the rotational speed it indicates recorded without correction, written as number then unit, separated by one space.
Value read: 7000 rpm
